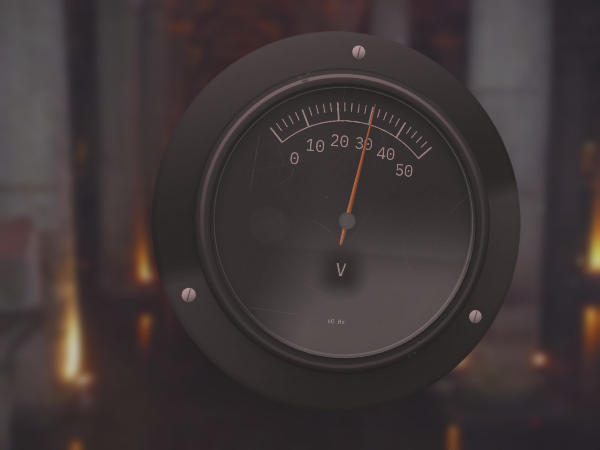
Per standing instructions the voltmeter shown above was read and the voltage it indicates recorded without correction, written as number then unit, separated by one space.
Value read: 30 V
